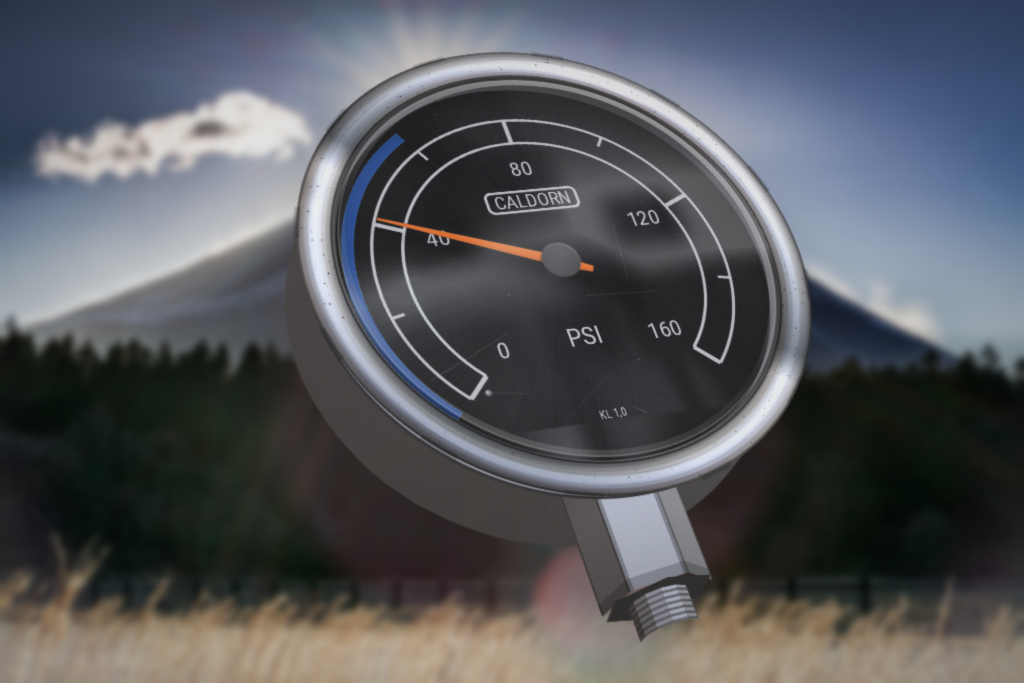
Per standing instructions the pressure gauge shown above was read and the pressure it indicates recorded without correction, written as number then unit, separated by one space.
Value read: 40 psi
